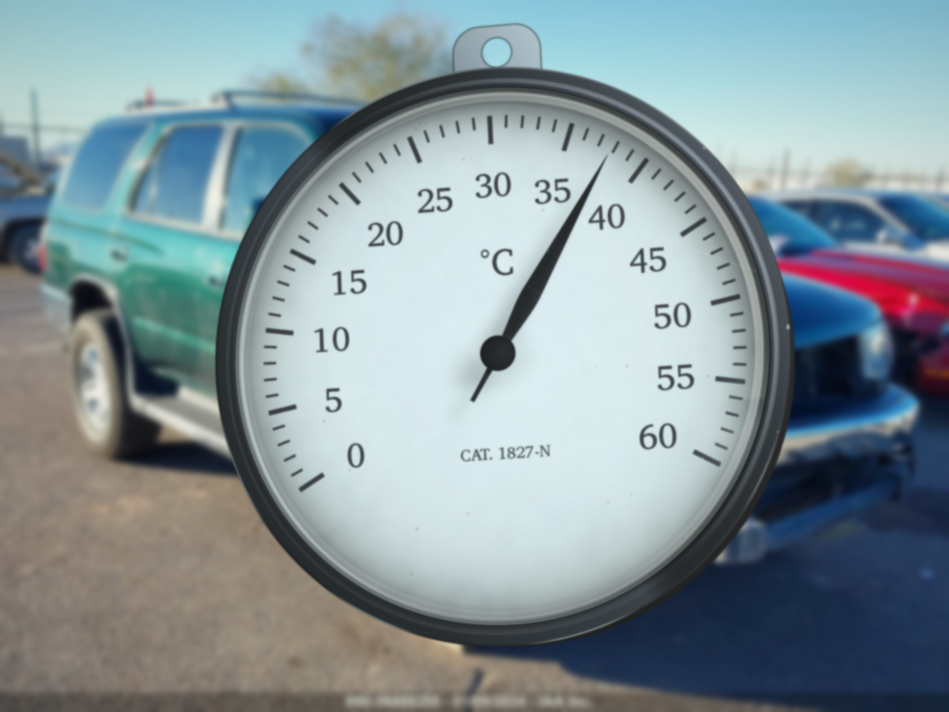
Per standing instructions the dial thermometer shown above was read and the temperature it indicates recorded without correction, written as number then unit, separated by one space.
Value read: 38 °C
